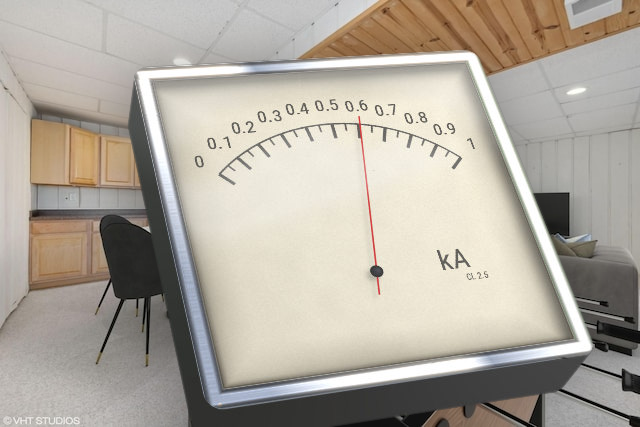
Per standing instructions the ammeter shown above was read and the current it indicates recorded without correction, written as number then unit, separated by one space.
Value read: 0.6 kA
